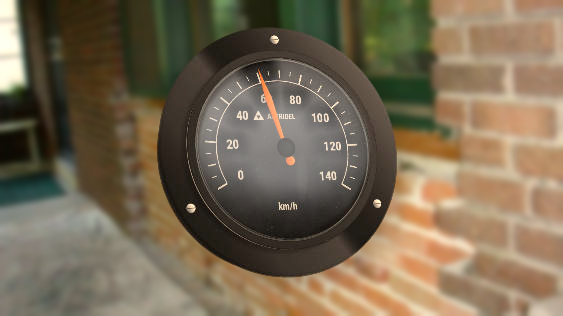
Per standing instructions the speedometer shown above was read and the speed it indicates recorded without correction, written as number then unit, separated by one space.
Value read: 60 km/h
